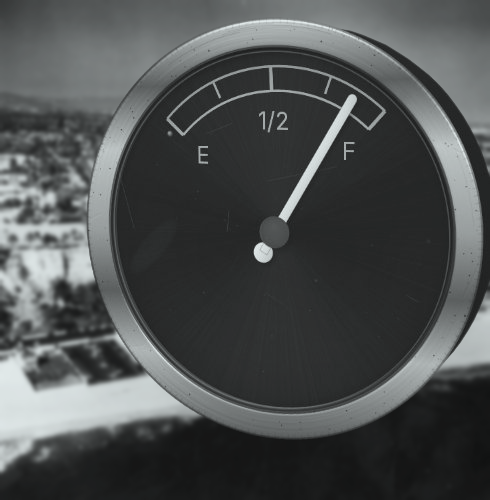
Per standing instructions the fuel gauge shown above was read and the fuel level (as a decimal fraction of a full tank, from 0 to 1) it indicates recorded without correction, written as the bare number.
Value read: 0.875
